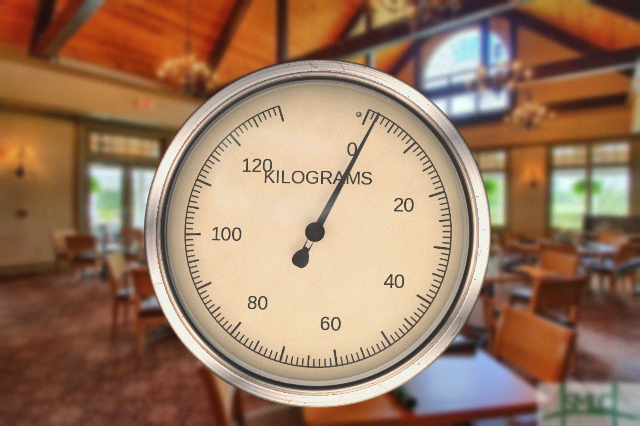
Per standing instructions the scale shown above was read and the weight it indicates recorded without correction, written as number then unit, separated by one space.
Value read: 2 kg
